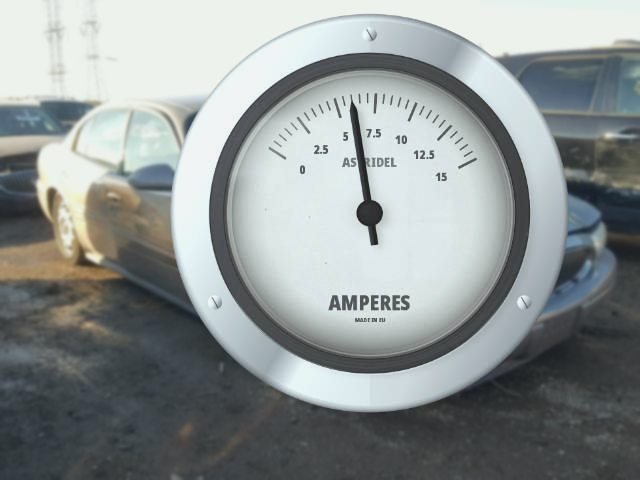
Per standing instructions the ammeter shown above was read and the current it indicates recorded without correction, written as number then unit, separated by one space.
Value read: 6 A
